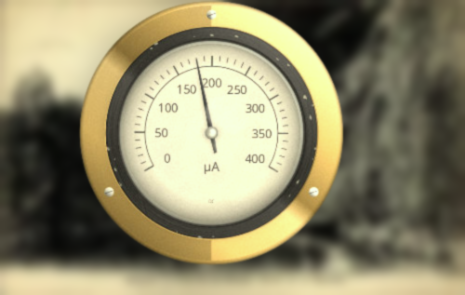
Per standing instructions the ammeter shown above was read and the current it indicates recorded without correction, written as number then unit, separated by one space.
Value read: 180 µA
